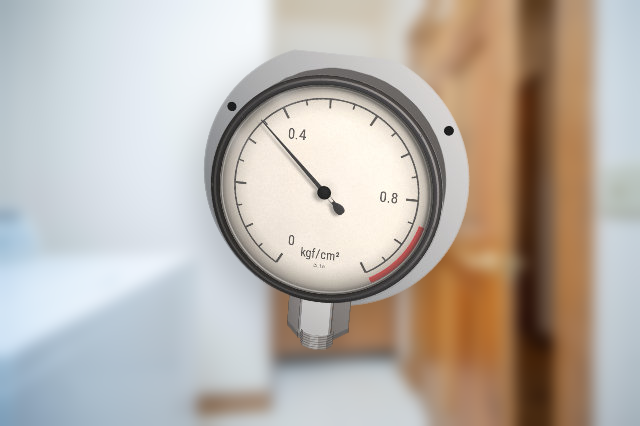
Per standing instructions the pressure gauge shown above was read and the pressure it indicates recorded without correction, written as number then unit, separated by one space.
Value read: 0.35 kg/cm²
